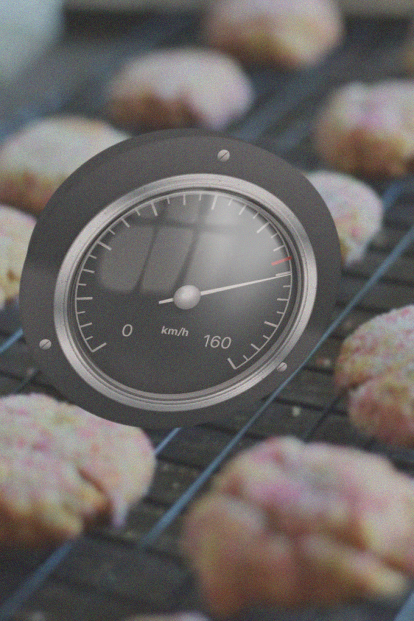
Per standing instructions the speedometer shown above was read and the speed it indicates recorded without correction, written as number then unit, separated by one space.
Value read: 120 km/h
